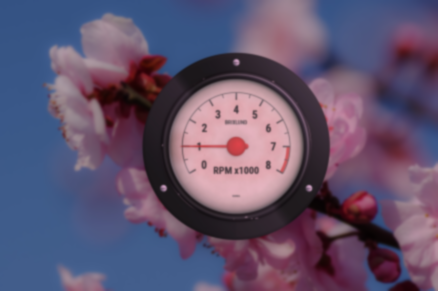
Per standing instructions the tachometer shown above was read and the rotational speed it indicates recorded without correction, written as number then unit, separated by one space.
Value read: 1000 rpm
